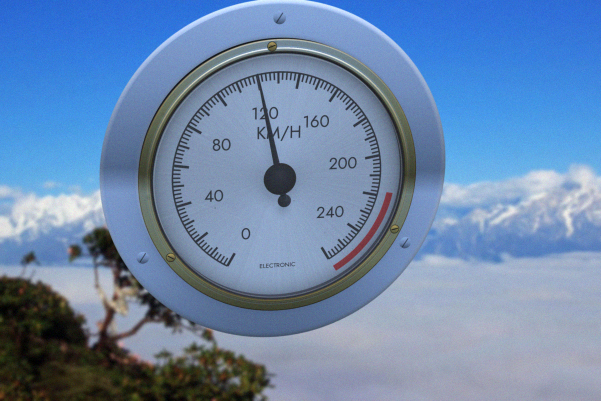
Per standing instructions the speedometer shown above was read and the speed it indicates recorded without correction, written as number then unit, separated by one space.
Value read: 120 km/h
